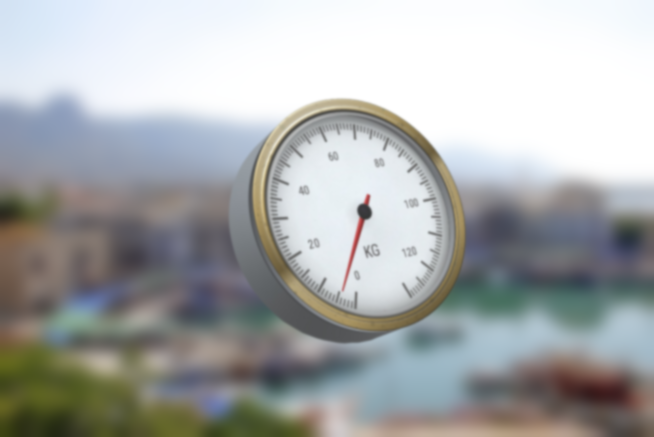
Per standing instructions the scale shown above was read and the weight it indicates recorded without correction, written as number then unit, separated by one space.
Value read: 5 kg
